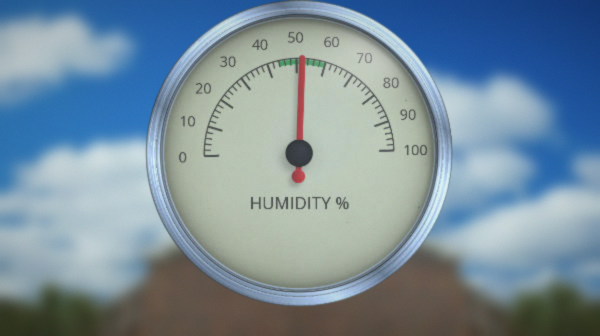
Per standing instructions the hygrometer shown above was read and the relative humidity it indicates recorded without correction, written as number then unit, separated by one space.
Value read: 52 %
